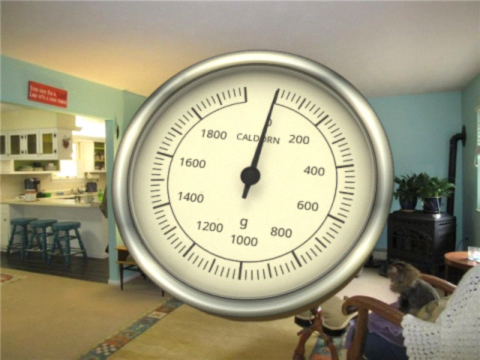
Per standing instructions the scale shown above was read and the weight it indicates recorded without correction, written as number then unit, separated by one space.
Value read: 0 g
